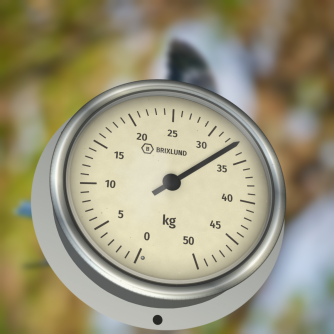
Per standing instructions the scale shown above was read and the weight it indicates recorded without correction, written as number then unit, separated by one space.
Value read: 33 kg
